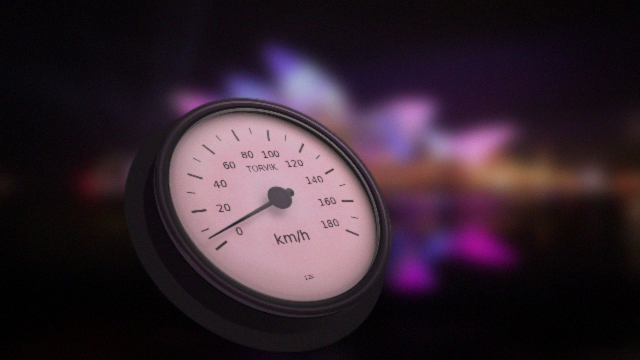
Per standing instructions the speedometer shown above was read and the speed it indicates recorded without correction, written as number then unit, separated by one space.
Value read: 5 km/h
